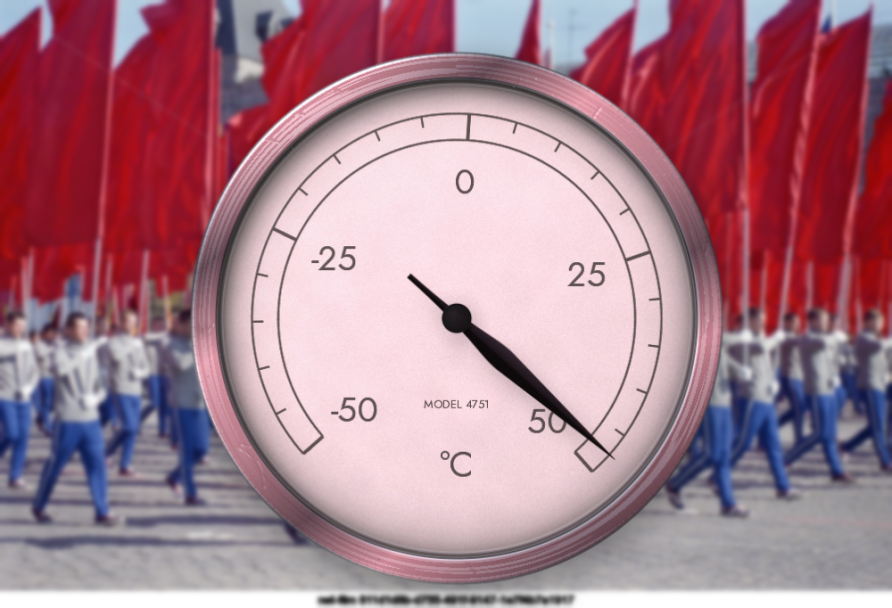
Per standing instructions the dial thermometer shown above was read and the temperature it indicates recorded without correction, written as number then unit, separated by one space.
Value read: 47.5 °C
